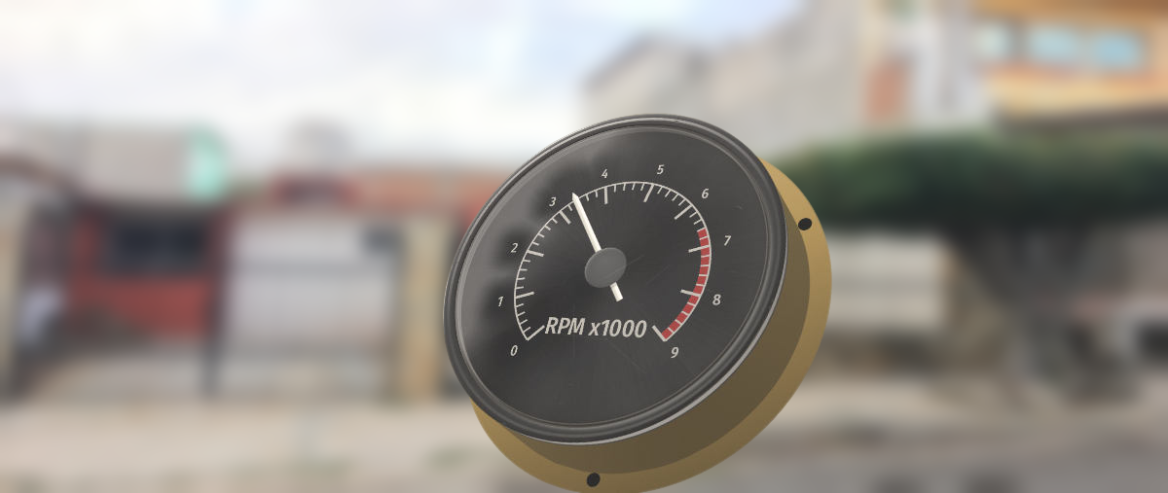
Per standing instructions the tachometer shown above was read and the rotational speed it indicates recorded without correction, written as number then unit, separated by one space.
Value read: 3400 rpm
